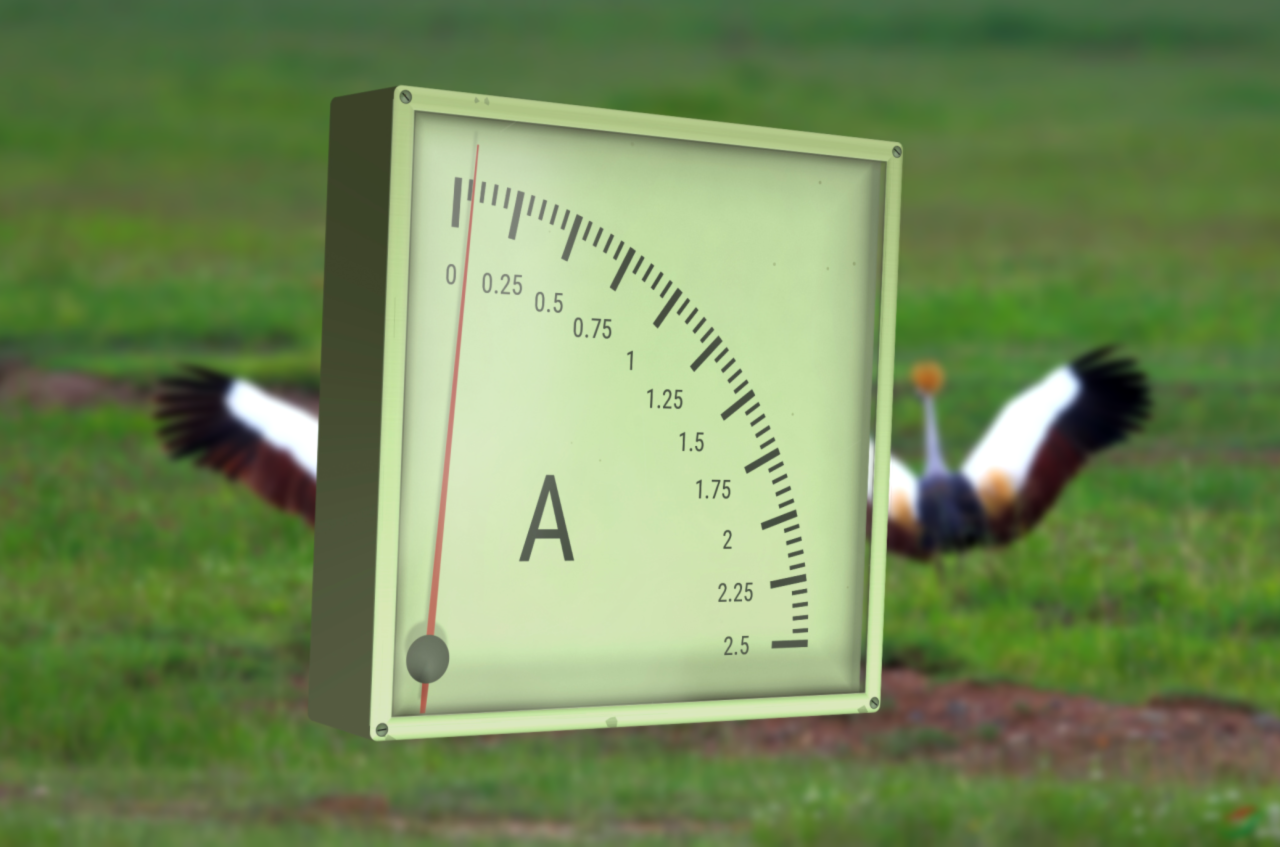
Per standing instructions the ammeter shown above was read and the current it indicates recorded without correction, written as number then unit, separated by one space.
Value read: 0.05 A
